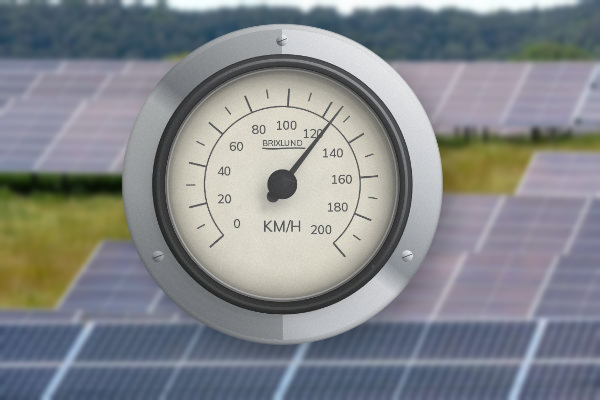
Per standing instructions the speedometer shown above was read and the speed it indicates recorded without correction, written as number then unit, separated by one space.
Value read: 125 km/h
